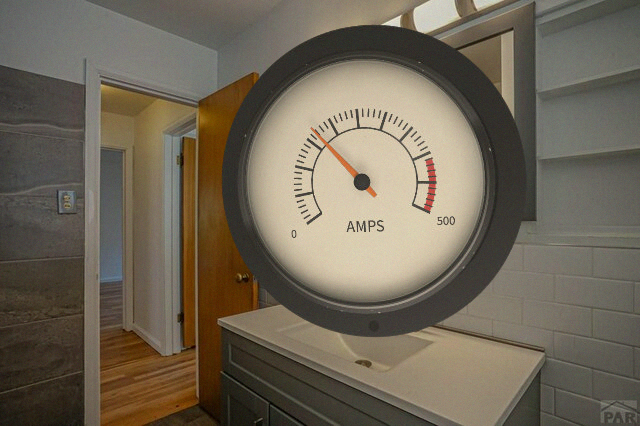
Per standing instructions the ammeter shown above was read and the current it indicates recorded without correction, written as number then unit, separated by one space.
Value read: 170 A
